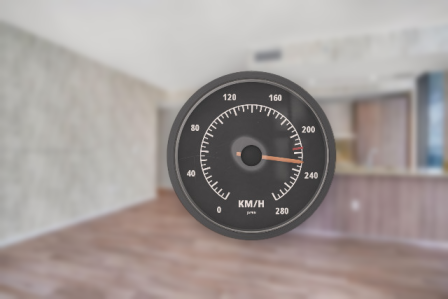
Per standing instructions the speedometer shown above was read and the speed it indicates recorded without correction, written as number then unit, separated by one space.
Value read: 230 km/h
